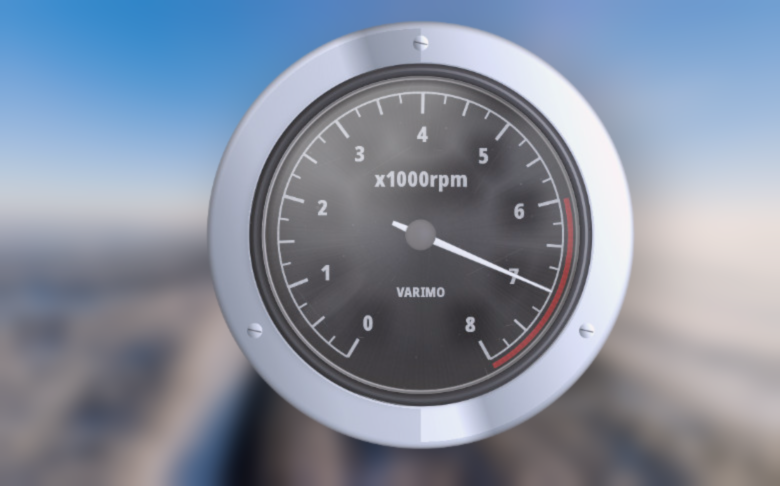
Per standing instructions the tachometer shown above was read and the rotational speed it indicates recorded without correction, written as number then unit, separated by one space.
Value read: 7000 rpm
